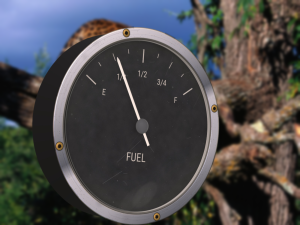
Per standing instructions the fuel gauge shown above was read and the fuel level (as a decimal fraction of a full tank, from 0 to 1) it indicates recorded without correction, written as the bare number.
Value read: 0.25
